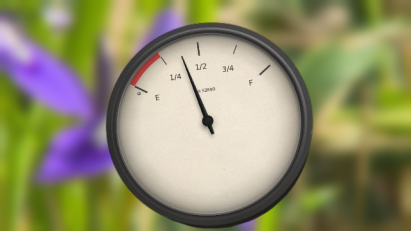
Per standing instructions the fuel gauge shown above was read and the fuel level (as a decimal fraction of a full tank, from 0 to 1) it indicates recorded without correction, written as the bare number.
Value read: 0.375
